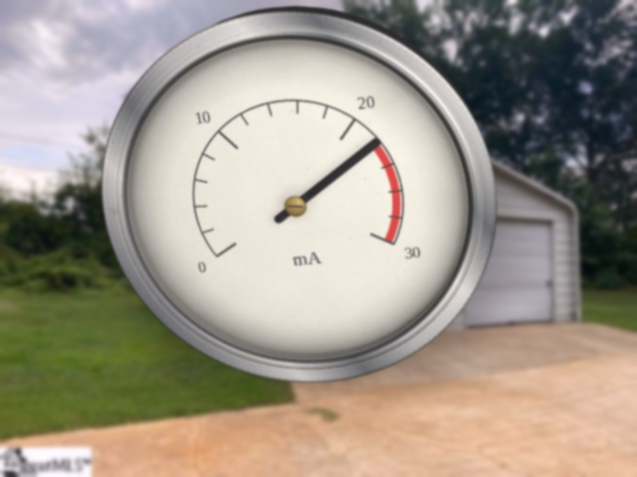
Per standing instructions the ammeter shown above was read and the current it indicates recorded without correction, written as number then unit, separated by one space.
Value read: 22 mA
